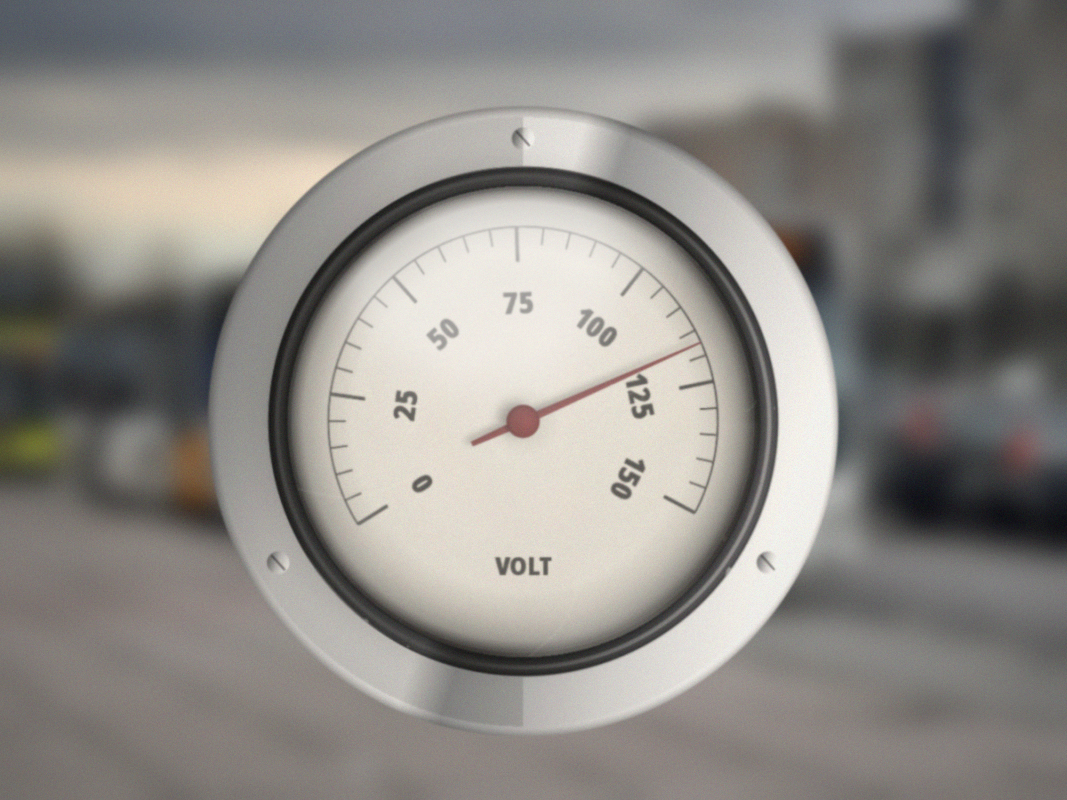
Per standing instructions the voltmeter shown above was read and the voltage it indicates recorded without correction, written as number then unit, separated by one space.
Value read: 117.5 V
